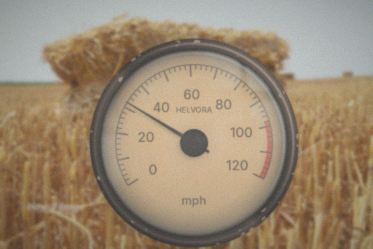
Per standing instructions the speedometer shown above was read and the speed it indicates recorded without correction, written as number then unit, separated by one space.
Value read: 32 mph
